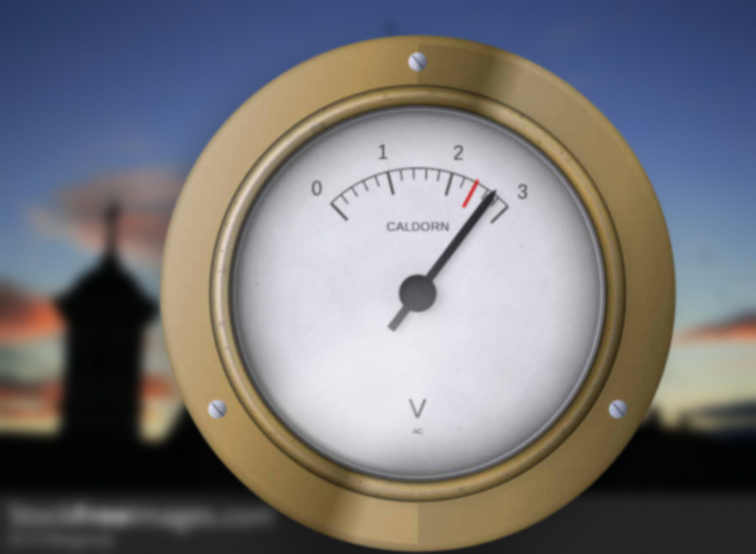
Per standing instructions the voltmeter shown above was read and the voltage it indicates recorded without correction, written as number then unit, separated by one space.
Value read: 2.7 V
